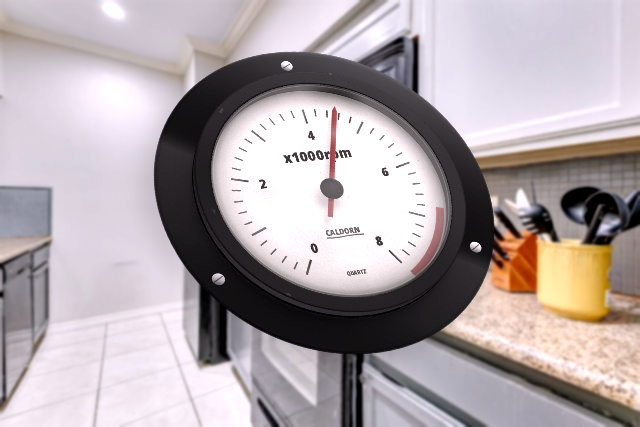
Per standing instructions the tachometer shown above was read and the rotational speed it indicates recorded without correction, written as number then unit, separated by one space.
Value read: 4500 rpm
